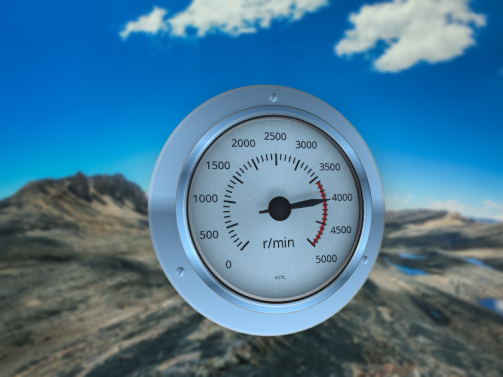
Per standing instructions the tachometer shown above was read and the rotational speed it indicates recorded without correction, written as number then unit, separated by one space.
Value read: 4000 rpm
